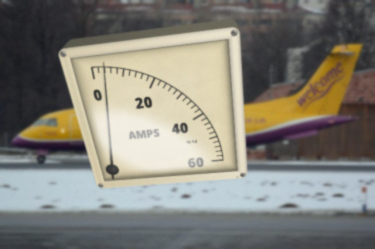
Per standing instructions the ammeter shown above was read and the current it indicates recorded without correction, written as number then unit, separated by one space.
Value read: 4 A
